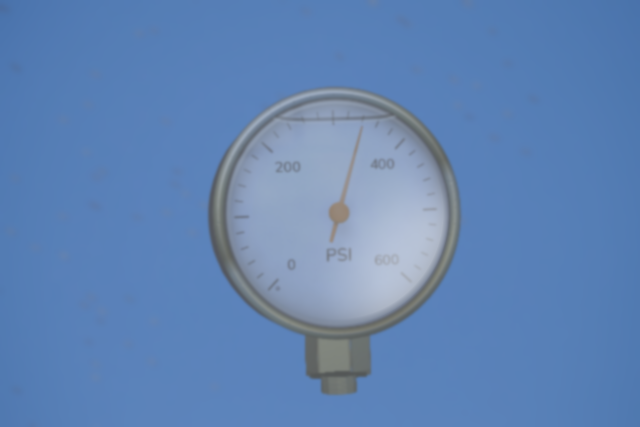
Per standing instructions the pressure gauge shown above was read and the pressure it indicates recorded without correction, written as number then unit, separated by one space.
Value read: 340 psi
